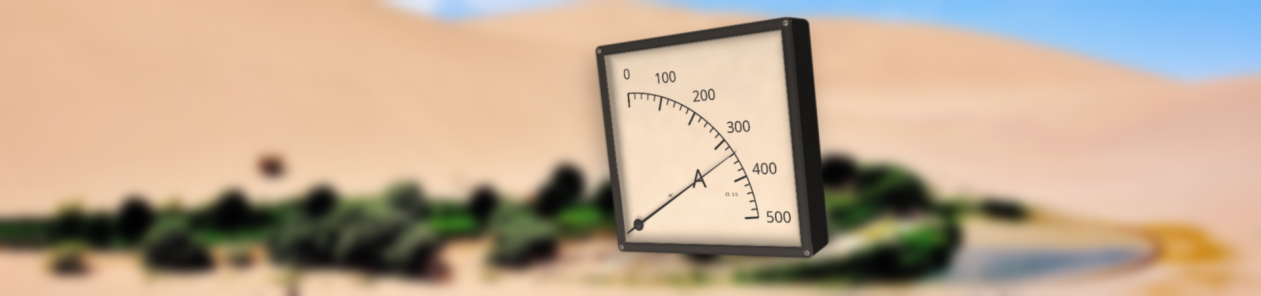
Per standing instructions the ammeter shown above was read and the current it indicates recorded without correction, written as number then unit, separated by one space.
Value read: 340 A
